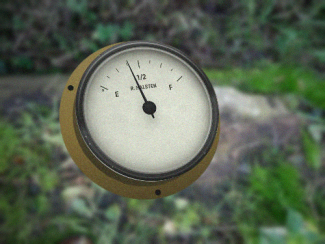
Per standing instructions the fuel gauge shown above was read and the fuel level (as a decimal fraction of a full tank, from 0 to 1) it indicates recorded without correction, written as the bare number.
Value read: 0.375
